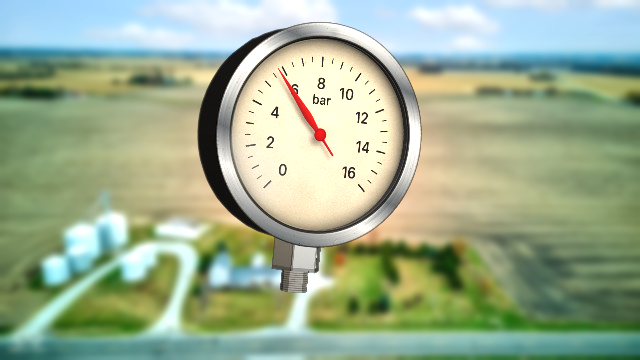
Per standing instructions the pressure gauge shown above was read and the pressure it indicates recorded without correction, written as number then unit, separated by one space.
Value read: 5.75 bar
